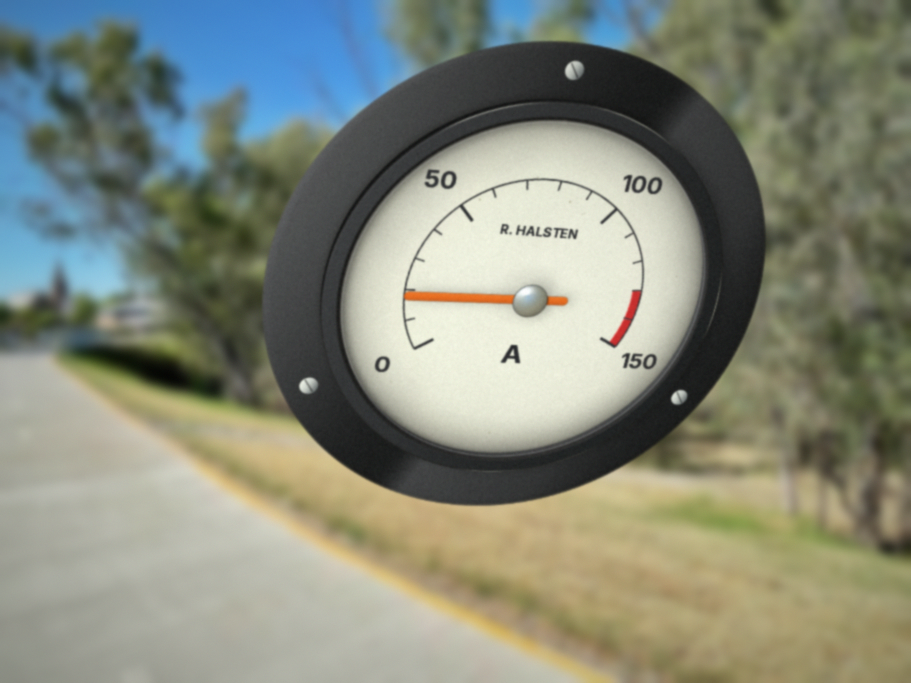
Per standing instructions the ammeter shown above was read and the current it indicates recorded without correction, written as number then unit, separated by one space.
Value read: 20 A
